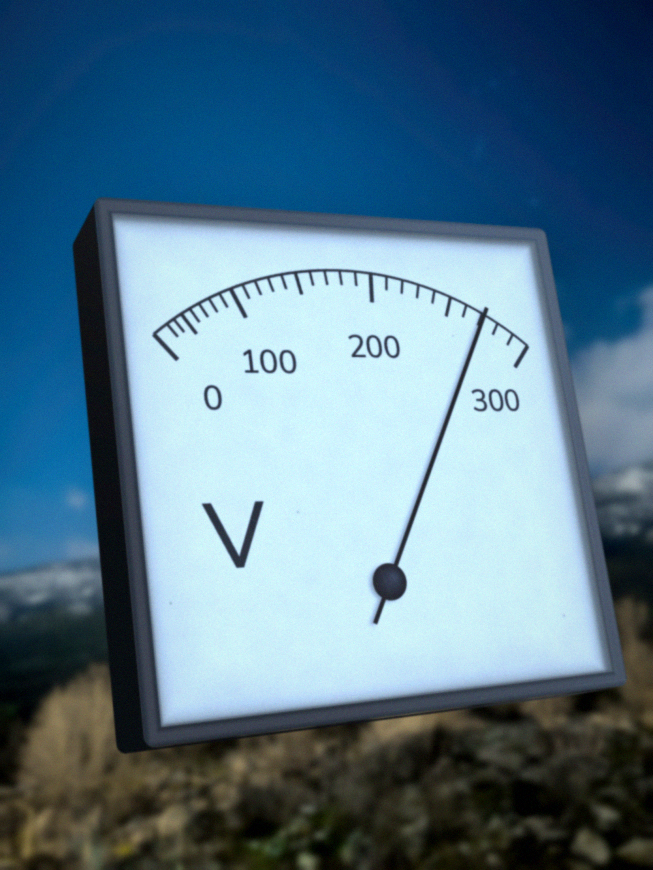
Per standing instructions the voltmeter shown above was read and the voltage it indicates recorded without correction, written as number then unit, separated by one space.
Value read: 270 V
